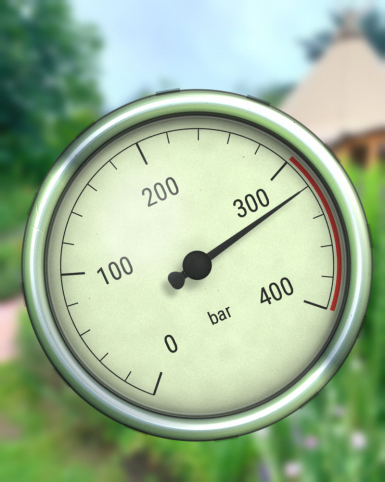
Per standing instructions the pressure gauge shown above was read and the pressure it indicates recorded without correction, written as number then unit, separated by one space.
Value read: 320 bar
